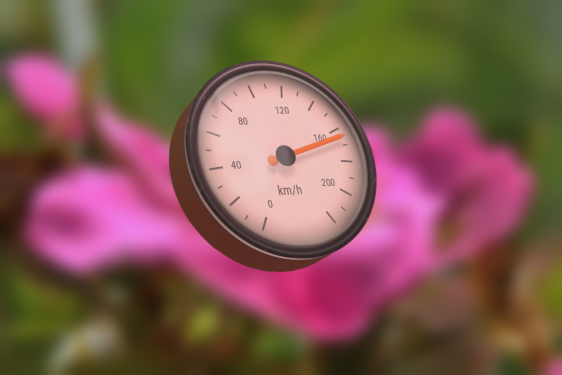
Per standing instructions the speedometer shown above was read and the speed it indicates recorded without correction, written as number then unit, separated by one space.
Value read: 165 km/h
